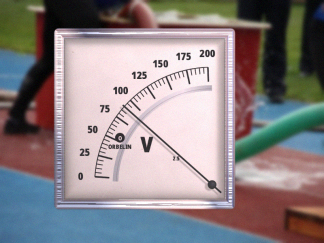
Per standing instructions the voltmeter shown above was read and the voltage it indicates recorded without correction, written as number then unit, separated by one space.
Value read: 90 V
